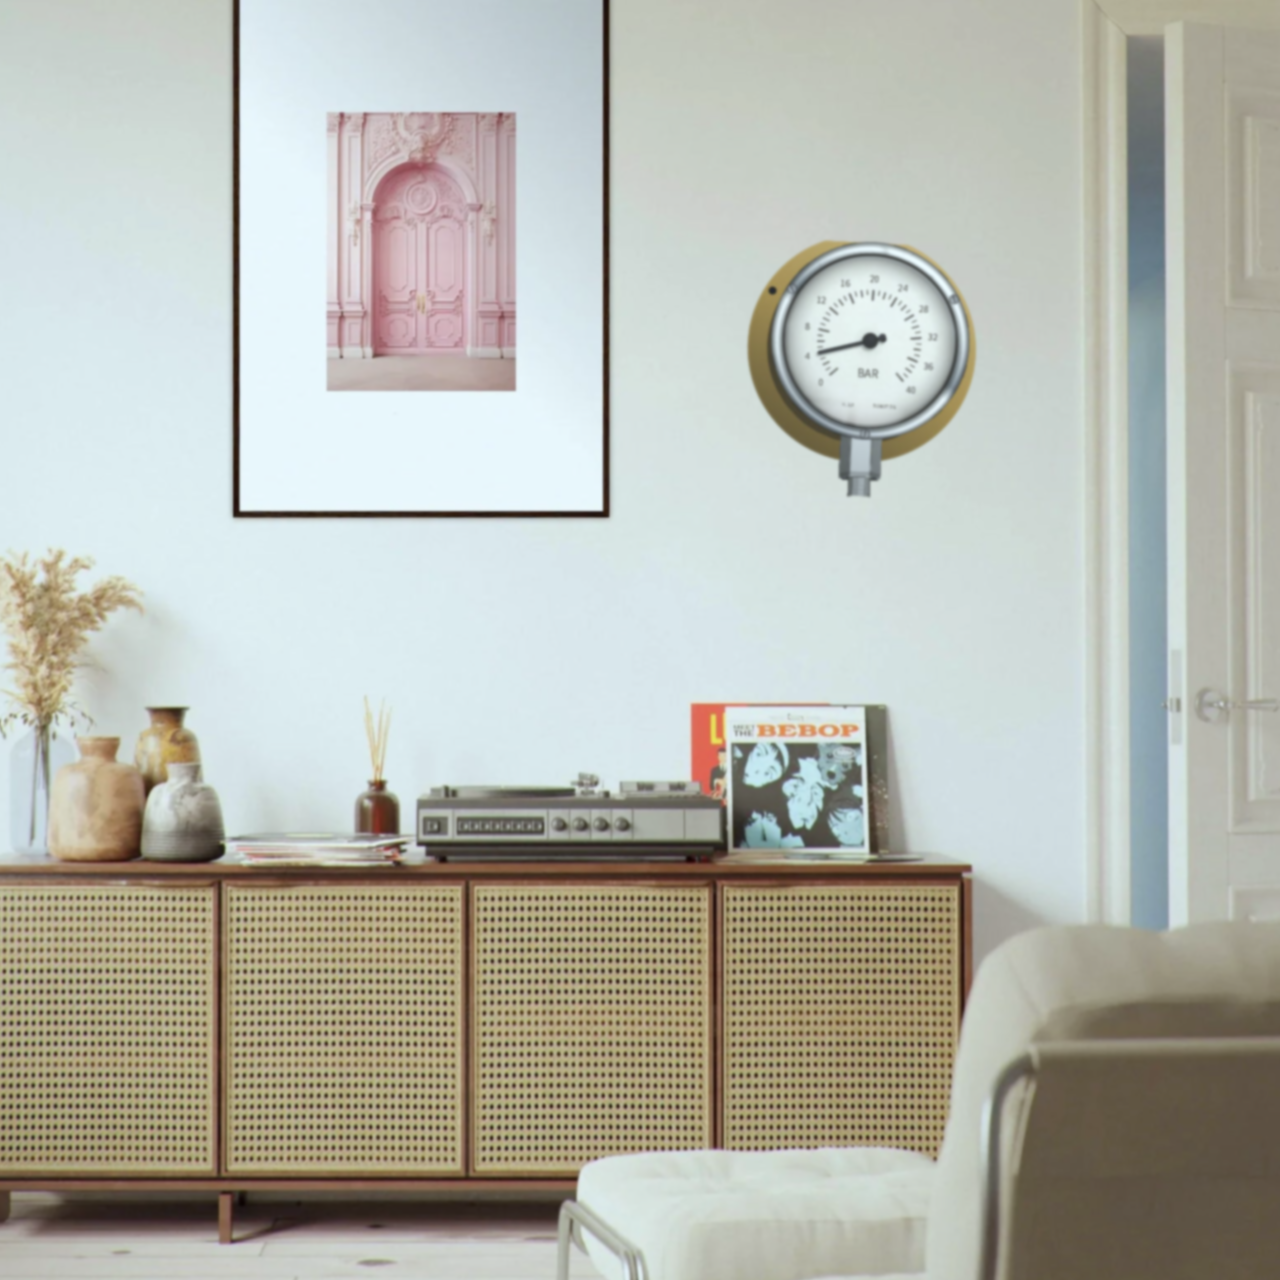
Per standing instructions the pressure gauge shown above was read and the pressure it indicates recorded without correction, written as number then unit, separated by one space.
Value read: 4 bar
